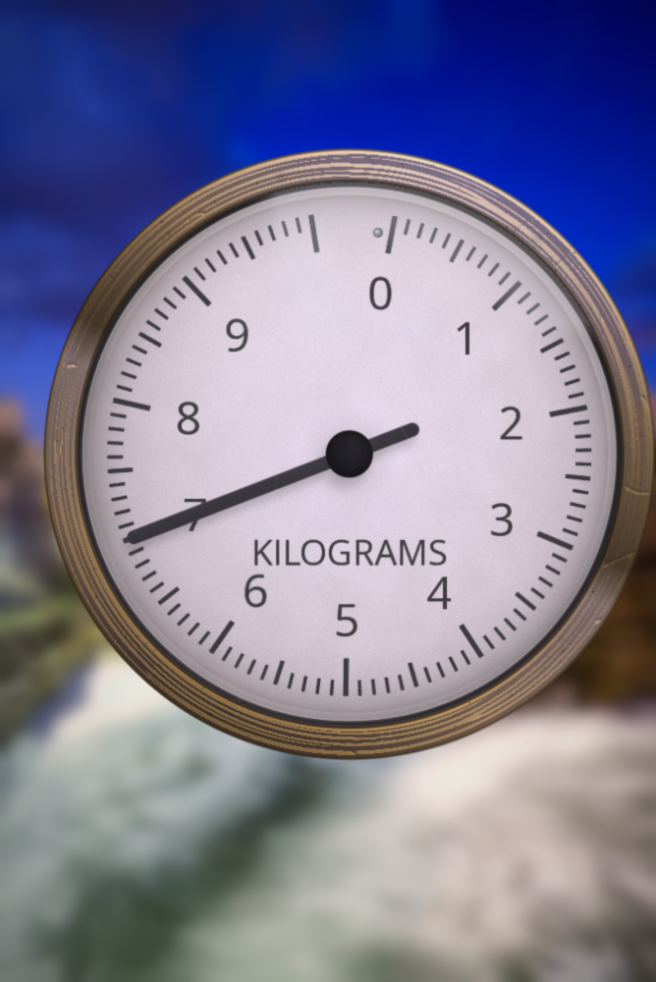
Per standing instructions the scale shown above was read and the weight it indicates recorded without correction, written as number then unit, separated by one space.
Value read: 7 kg
